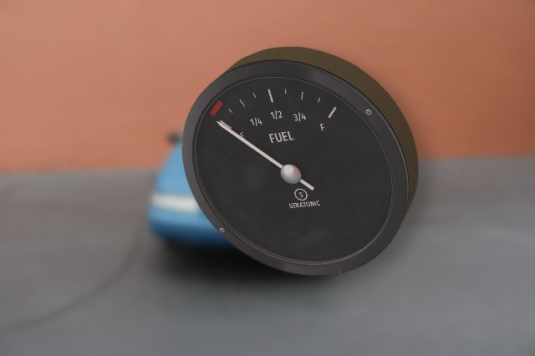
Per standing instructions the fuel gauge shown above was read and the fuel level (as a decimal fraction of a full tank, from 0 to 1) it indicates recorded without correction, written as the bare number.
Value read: 0
